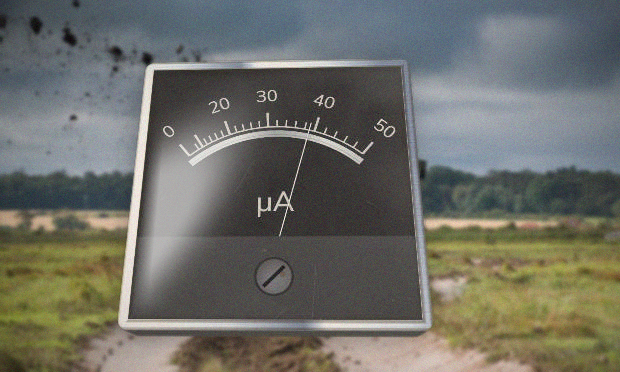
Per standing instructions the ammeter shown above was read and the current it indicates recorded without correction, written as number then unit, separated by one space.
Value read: 39 µA
